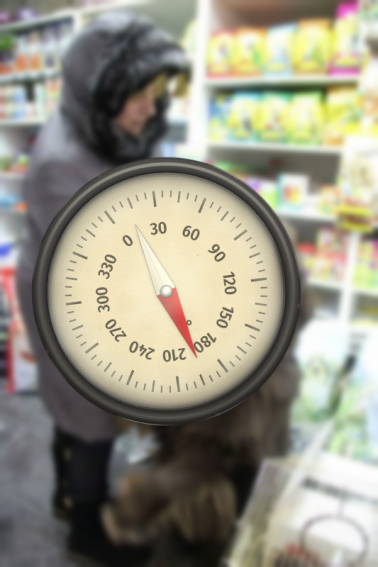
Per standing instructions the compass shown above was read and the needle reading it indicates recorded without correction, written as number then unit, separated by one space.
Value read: 192.5 °
